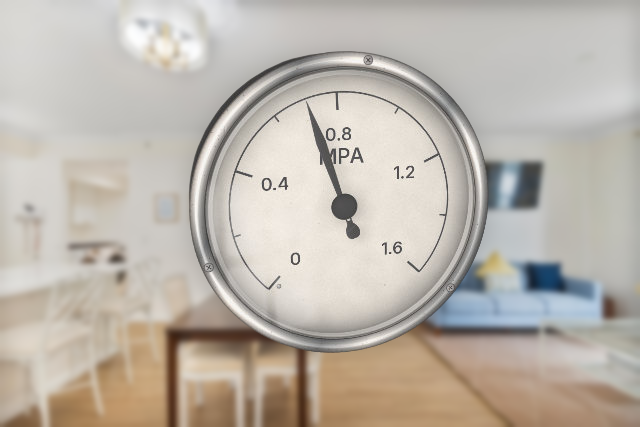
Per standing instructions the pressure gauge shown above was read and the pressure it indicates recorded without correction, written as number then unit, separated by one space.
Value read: 0.7 MPa
